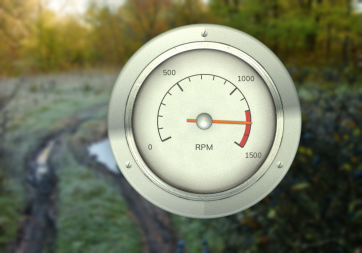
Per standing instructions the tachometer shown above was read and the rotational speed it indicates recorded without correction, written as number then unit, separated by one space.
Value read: 1300 rpm
